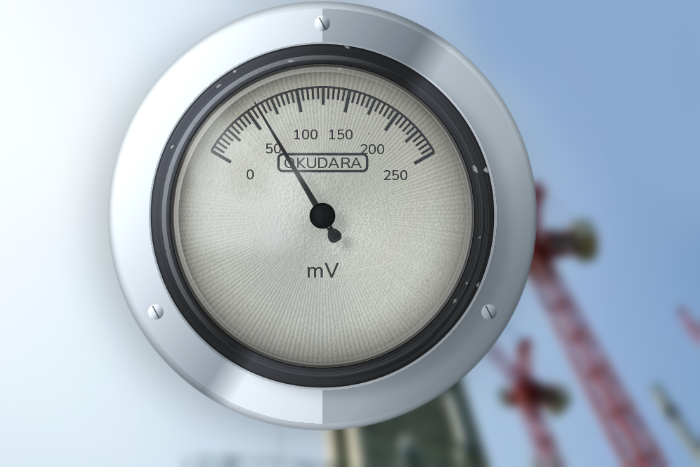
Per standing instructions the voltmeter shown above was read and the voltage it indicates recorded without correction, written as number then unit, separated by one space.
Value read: 60 mV
